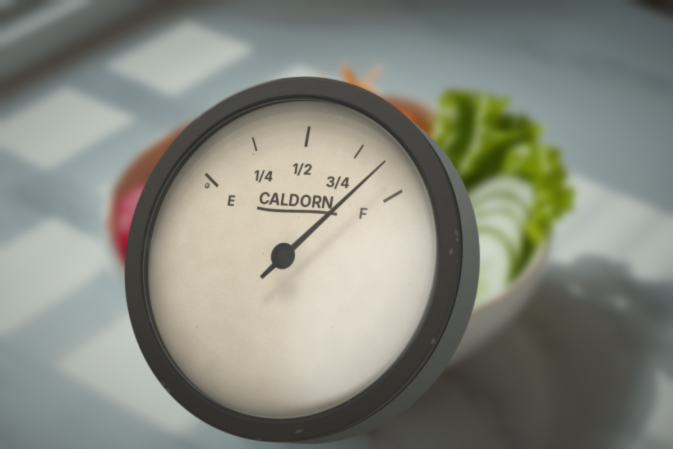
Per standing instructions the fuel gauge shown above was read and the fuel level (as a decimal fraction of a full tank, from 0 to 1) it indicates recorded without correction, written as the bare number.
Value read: 0.875
